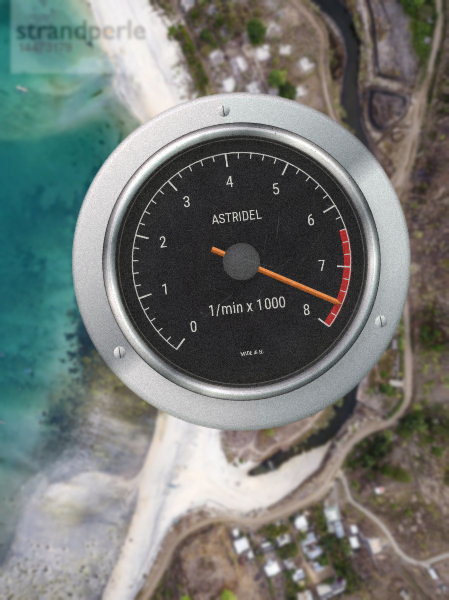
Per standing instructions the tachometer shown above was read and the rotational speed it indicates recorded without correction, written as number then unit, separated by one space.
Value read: 7600 rpm
